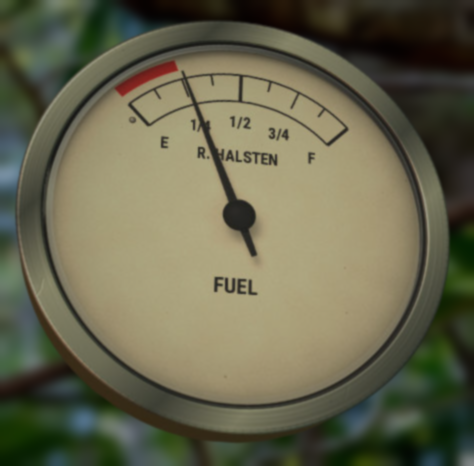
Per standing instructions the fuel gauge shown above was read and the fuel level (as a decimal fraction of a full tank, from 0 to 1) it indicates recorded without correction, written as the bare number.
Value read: 0.25
